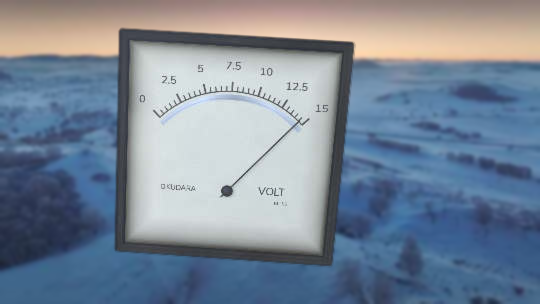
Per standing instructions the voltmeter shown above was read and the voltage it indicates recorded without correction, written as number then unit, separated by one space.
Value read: 14.5 V
